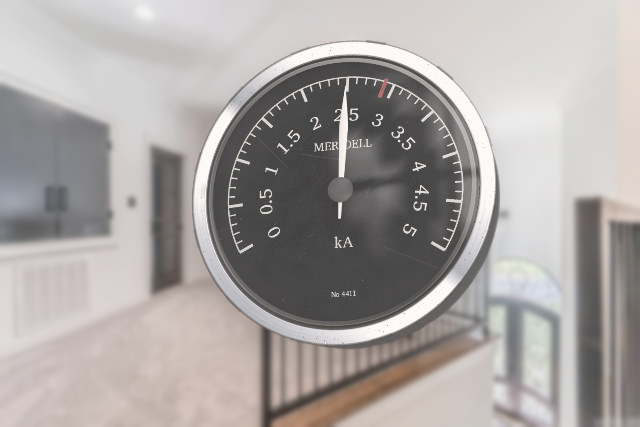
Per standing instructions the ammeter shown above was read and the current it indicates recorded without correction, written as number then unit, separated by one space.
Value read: 2.5 kA
